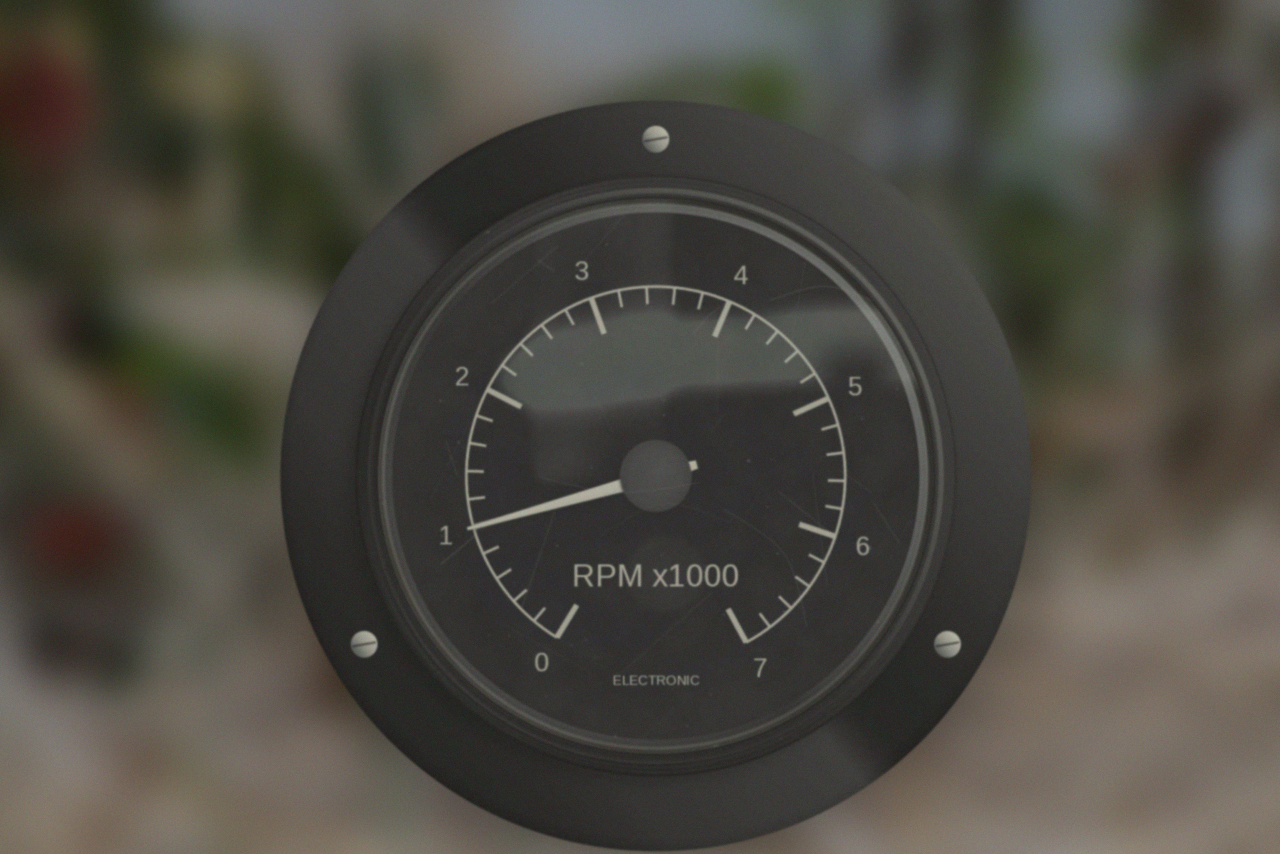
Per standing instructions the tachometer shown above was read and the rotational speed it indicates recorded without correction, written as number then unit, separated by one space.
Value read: 1000 rpm
